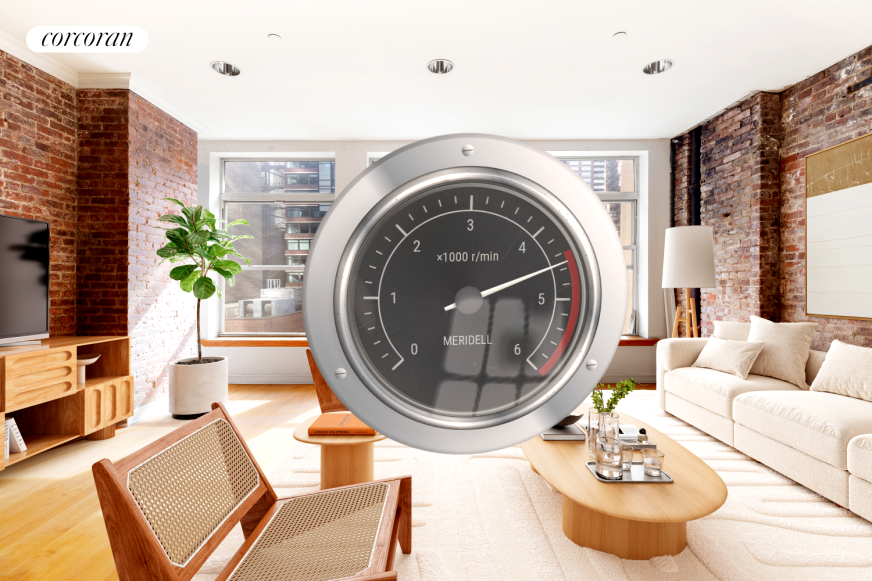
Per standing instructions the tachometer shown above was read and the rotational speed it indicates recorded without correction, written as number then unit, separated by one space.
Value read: 4500 rpm
